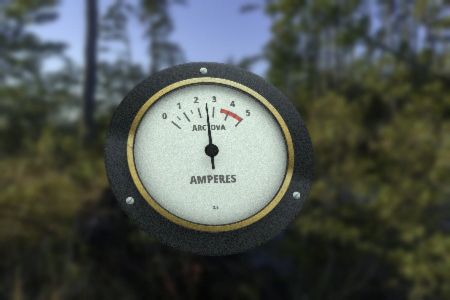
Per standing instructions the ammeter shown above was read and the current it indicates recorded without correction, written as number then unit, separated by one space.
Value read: 2.5 A
